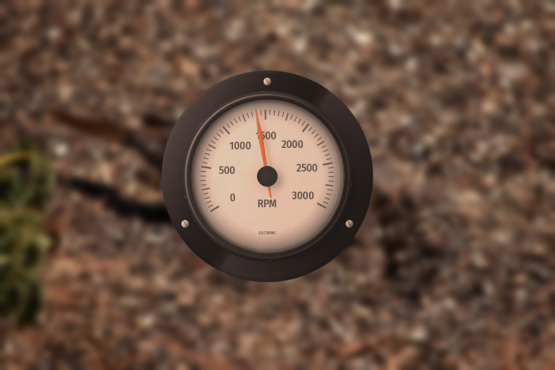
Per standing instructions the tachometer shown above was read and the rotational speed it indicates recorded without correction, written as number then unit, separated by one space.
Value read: 1400 rpm
